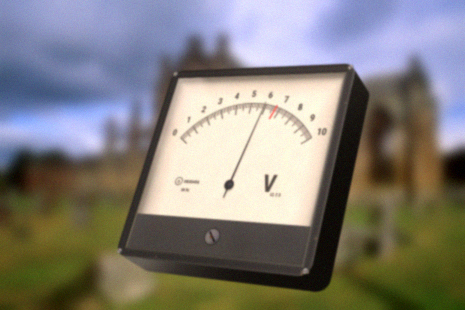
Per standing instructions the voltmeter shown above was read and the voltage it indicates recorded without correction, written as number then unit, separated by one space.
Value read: 6 V
